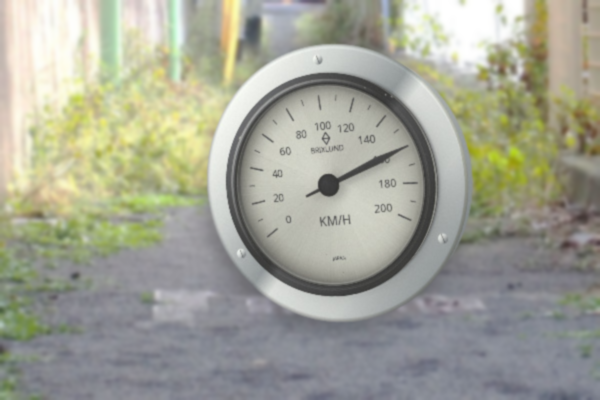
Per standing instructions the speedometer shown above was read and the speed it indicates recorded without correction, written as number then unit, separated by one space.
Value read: 160 km/h
